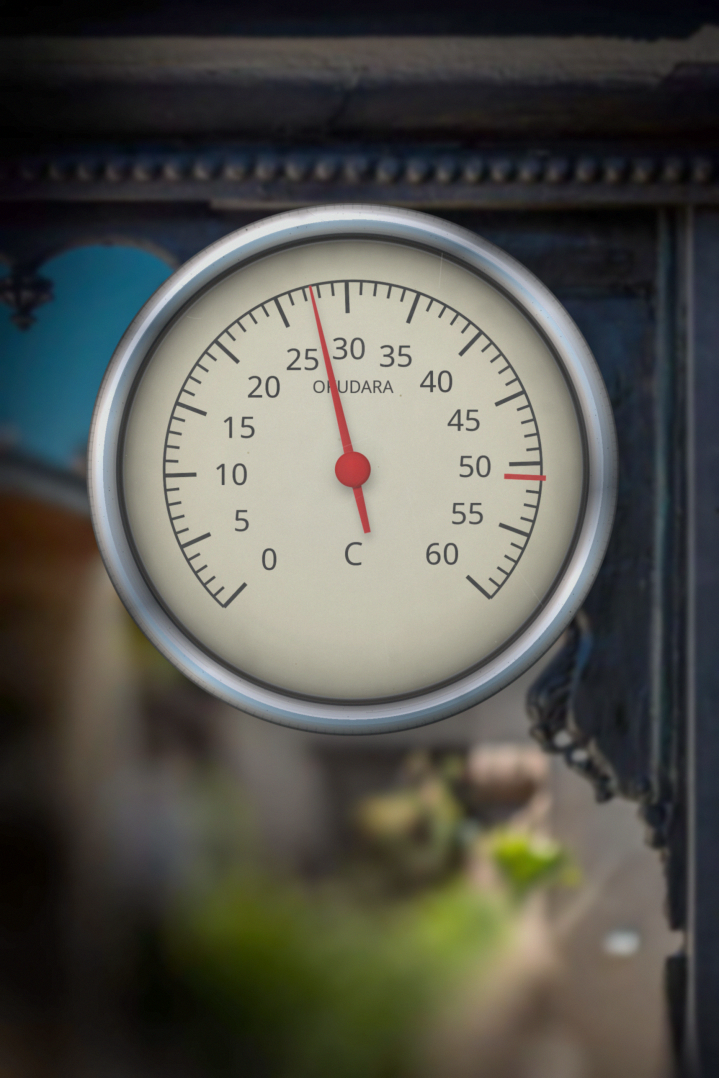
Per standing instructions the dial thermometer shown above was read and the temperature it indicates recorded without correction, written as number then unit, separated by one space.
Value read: 27.5 °C
